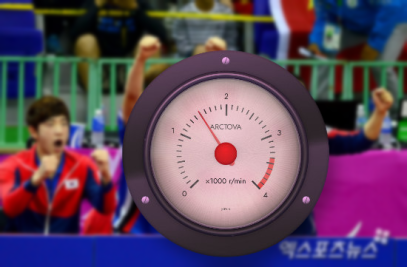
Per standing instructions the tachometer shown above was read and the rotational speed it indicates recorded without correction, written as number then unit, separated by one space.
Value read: 1500 rpm
